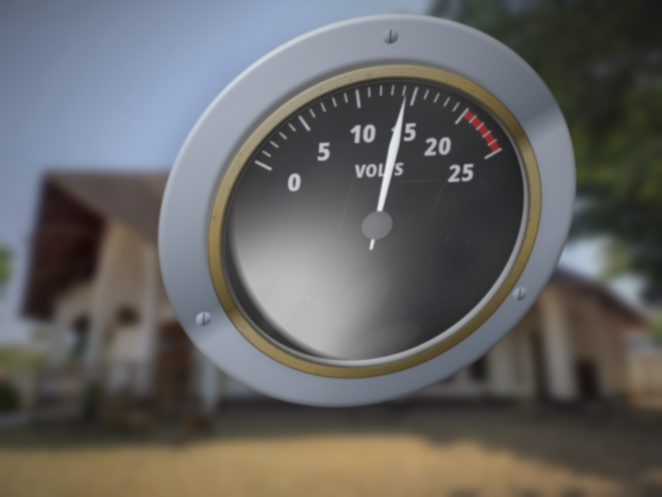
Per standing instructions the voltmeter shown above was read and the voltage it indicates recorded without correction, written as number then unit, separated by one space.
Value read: 14 V
